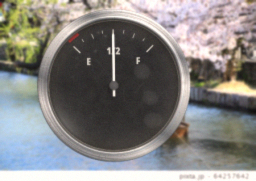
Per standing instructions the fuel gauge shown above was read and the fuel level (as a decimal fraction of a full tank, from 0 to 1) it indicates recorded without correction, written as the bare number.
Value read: 0.5
